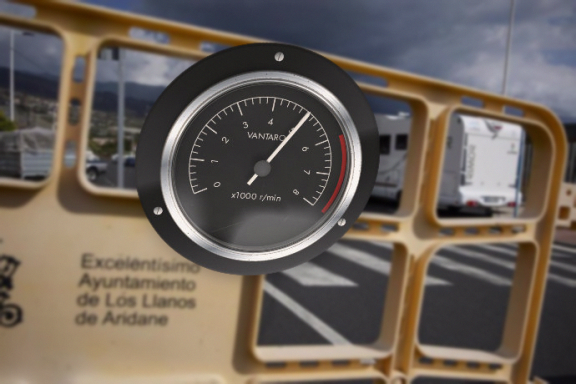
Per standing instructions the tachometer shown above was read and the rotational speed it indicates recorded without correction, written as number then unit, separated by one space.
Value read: 5000 rpm
